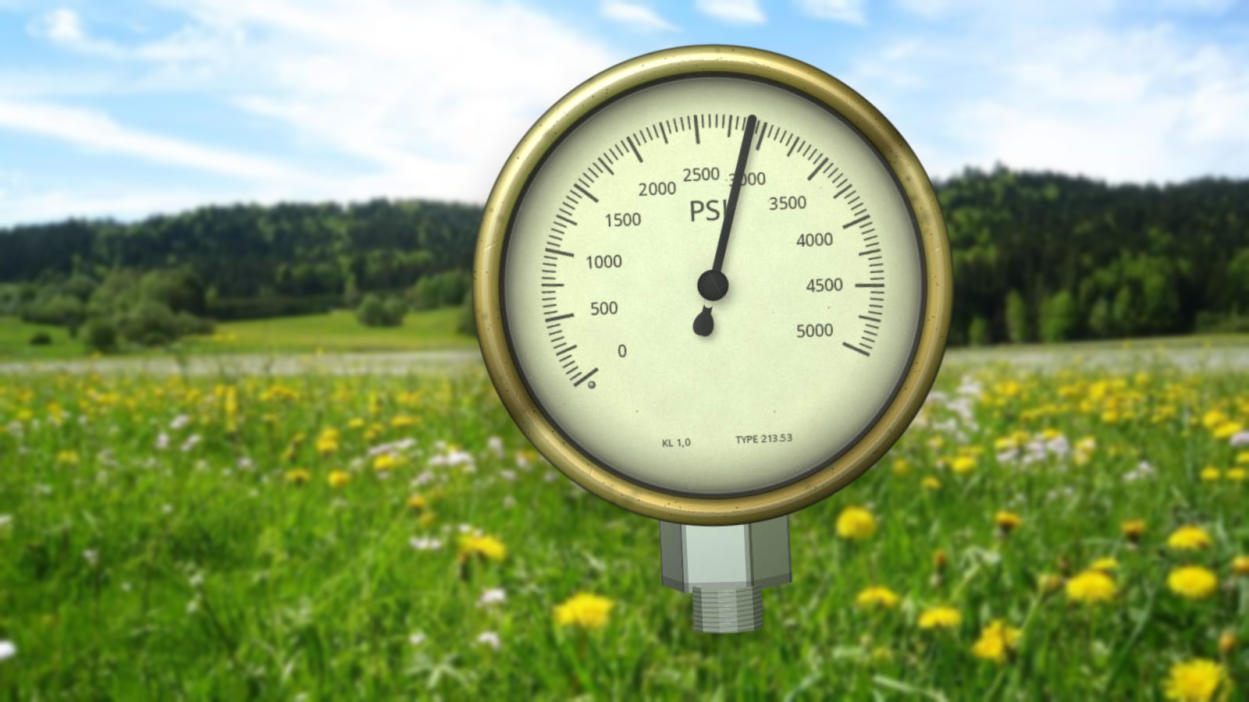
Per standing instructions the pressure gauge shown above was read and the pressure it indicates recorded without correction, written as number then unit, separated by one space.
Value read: 2900 psi
